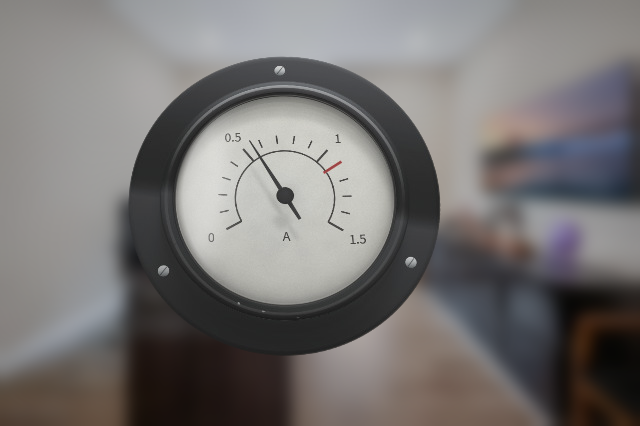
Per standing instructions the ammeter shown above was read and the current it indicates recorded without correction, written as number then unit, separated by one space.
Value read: 0.55 A
